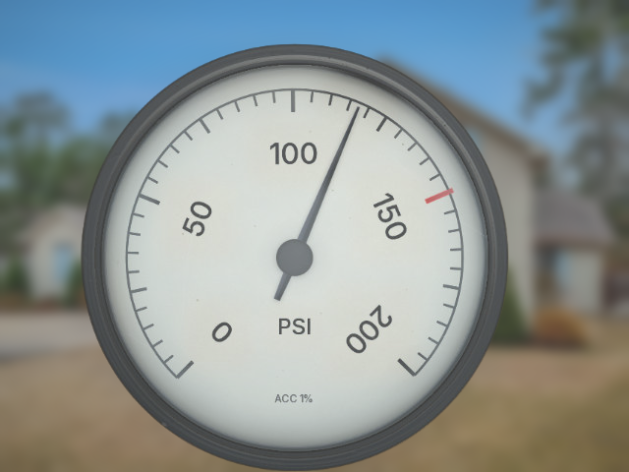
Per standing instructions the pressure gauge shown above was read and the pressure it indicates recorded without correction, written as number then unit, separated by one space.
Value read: 117.5 psi
